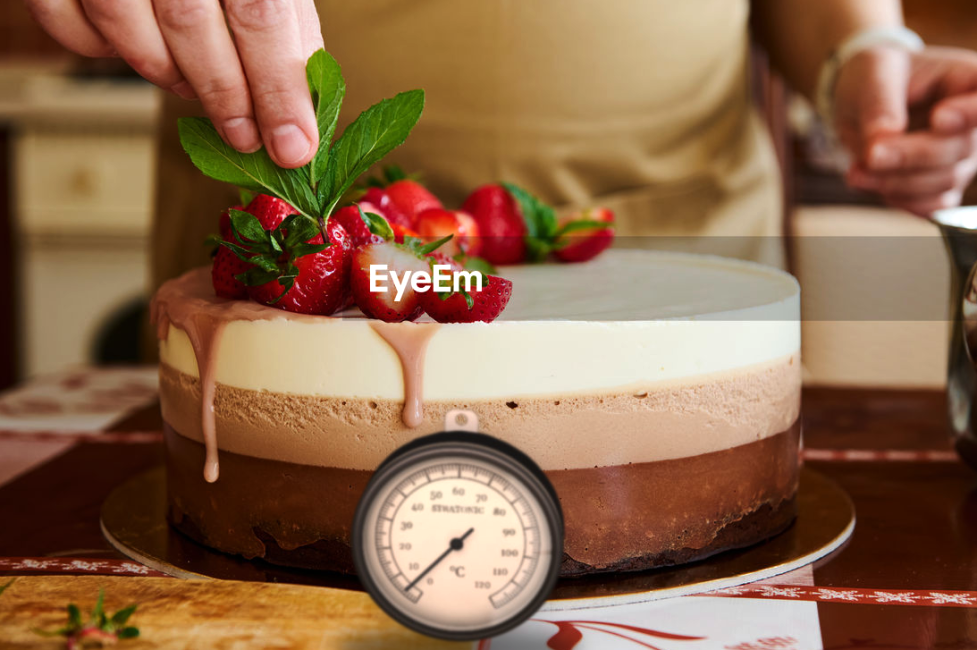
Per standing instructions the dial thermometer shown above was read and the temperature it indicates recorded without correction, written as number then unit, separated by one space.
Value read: 5 °C
